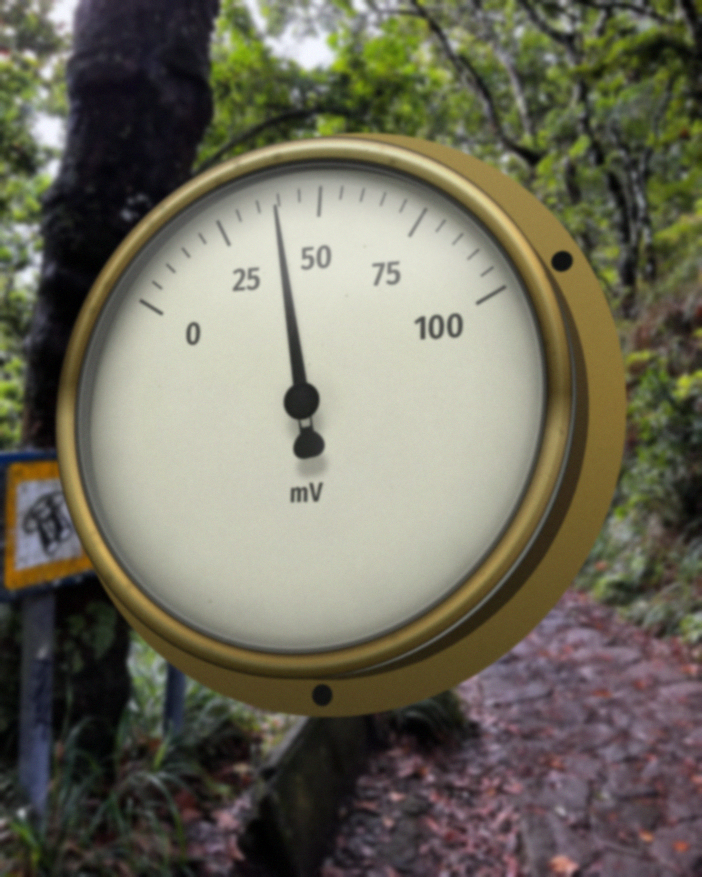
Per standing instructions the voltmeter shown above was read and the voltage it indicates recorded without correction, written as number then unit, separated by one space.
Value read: 40 mV
